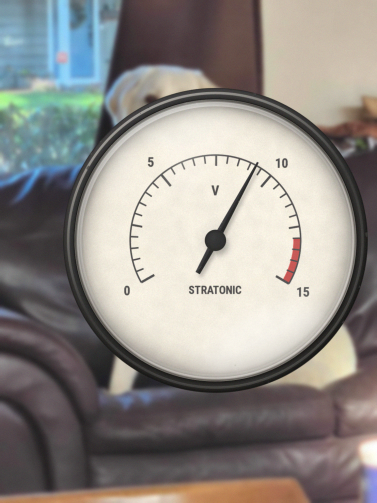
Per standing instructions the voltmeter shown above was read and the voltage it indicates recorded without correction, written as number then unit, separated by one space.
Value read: 9.25 V
